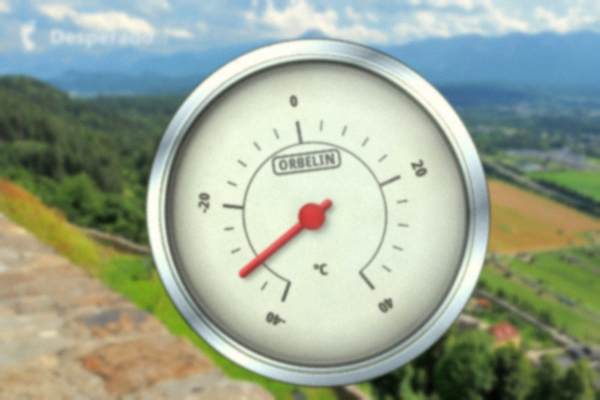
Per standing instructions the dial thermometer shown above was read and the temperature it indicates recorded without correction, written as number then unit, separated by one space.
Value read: -32 °C
